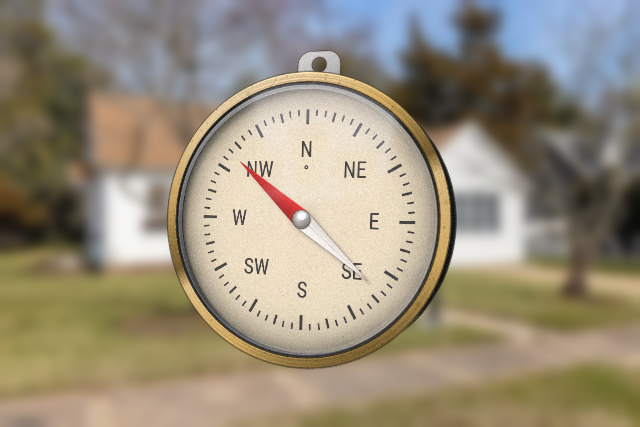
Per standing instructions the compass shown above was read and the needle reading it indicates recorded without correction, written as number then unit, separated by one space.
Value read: 310 °
